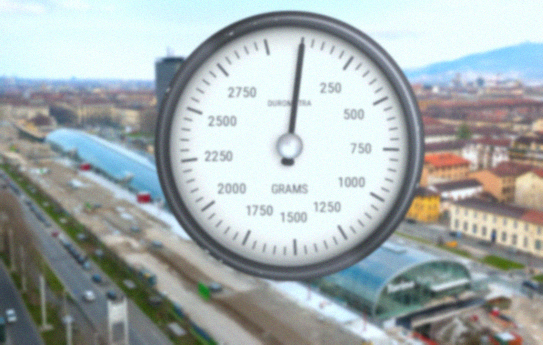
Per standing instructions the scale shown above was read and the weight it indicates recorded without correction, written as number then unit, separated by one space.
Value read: 0 g
